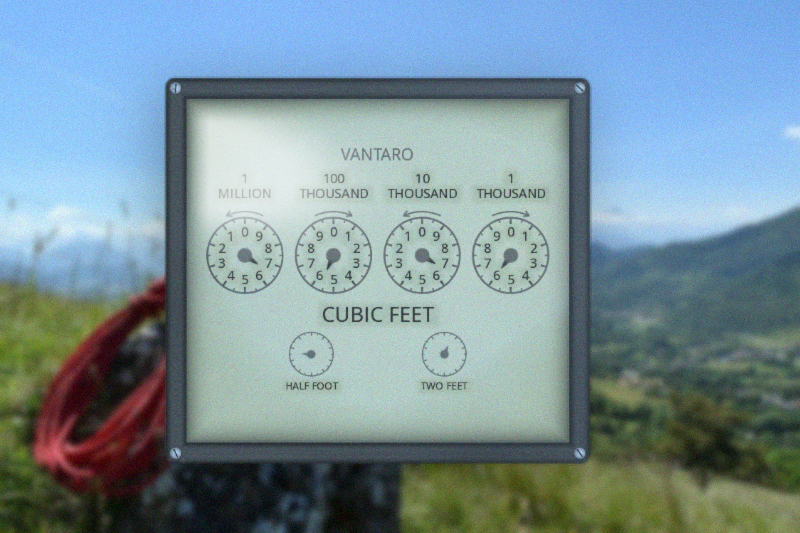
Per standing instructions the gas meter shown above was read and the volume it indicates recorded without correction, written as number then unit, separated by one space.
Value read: 656600 ft³
